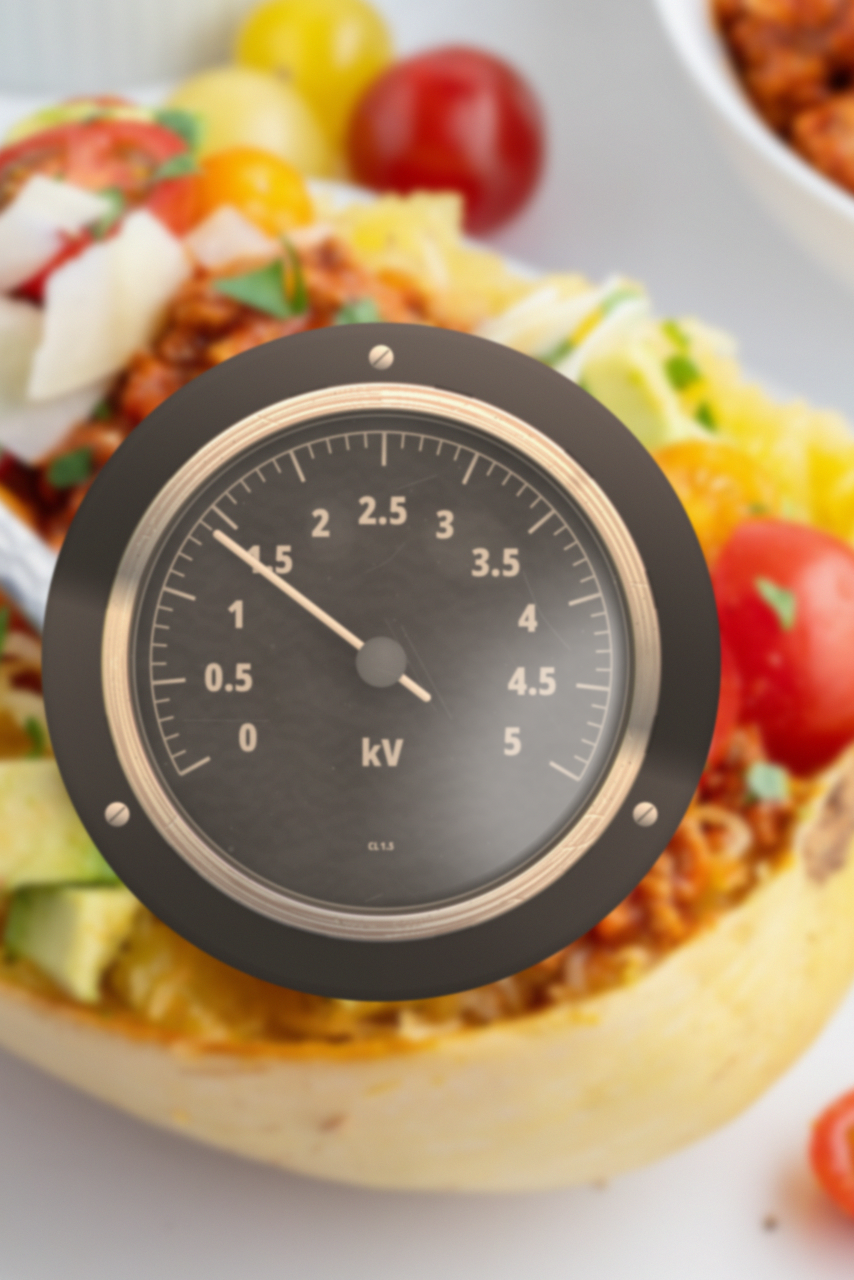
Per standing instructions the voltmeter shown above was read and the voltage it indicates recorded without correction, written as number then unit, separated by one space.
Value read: 1.4 kV
